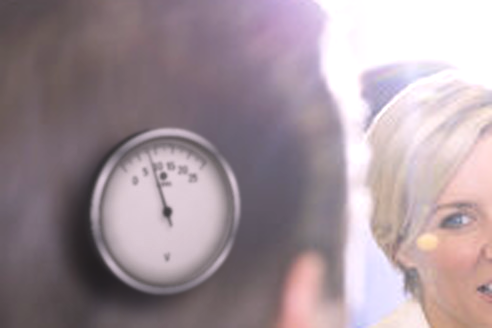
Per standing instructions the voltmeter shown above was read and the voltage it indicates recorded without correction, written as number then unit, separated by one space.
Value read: 7.5 V
